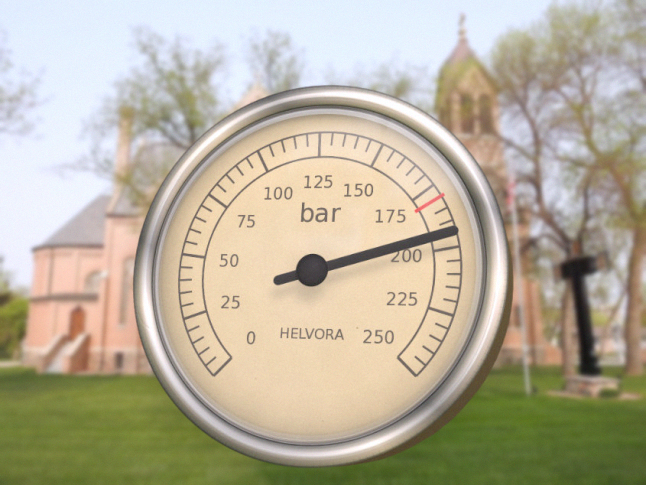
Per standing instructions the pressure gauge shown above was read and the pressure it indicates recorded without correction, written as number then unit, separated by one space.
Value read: 195 bar
